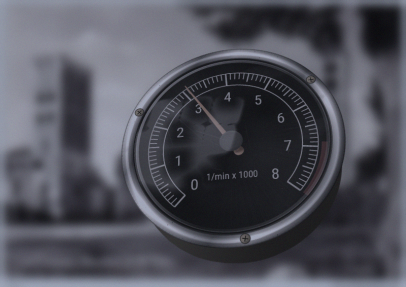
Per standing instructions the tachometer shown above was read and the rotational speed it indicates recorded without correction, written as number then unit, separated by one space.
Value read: 3100 rpm
